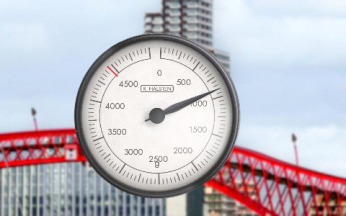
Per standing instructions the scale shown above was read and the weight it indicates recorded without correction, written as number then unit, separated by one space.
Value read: 900 g
